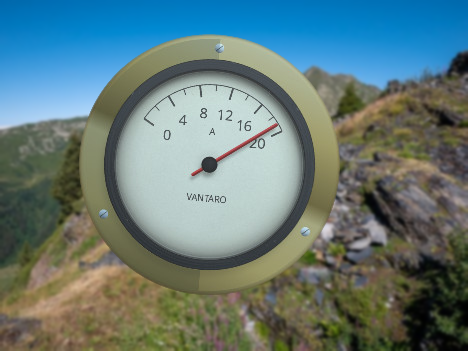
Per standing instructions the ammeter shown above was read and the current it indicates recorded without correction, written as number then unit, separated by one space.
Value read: 19 A
